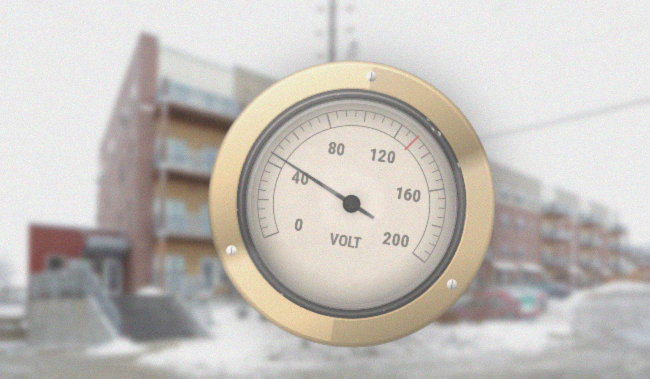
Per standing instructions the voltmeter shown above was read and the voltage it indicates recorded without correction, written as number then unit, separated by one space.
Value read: 45 V
